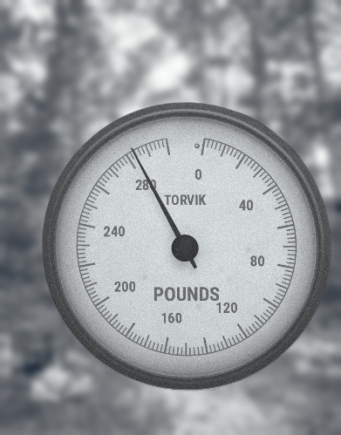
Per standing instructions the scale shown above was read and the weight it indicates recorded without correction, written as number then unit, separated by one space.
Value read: 284 lb
